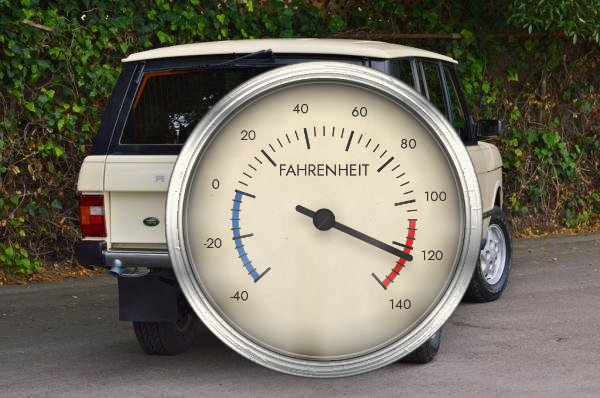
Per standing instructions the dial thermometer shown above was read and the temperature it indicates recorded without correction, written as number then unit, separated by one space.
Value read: 124 °F
